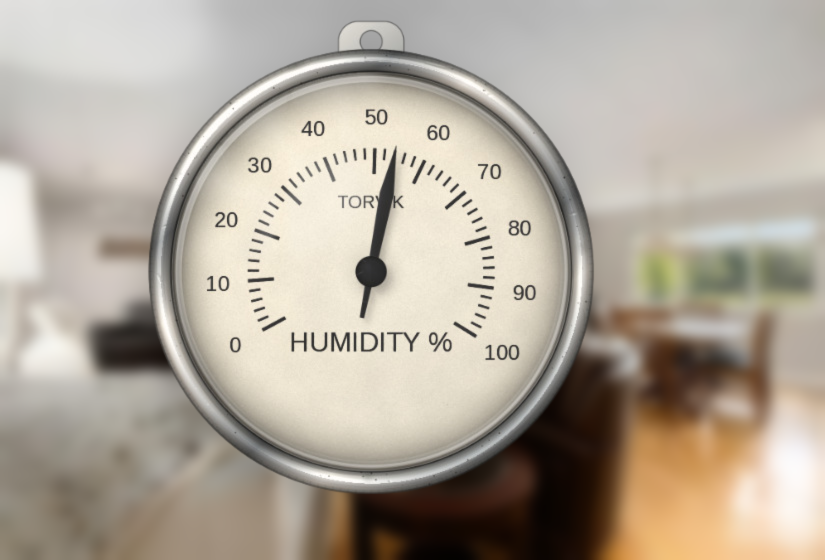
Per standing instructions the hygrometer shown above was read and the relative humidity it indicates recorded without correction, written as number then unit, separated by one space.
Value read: 54 %
